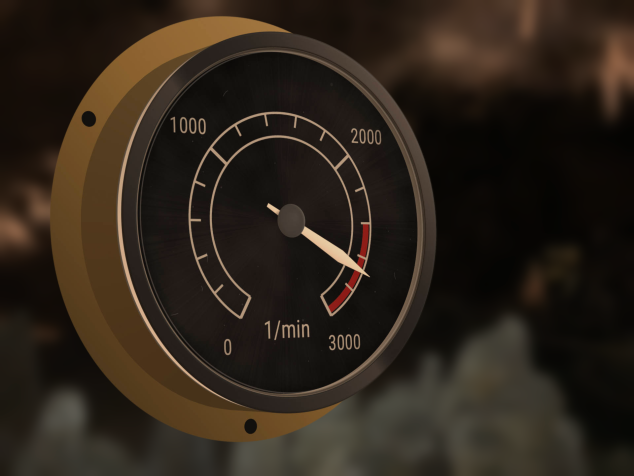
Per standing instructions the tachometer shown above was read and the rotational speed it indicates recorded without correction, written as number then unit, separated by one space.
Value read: 2700 rpm
